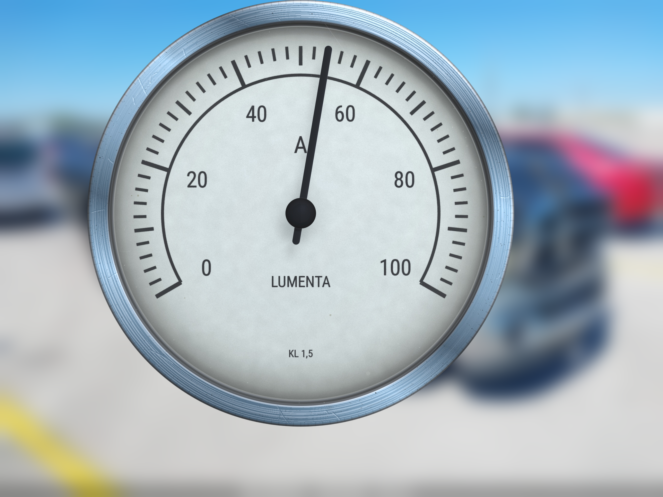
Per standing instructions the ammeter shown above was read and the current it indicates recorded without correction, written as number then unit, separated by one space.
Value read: 54 A
